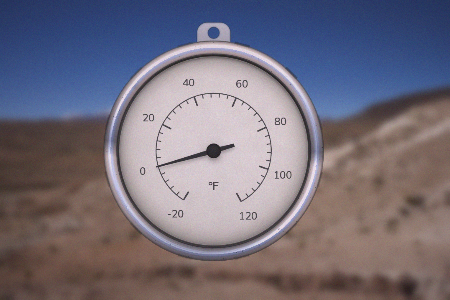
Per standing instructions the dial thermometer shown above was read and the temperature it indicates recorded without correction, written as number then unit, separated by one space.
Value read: 0 °F
